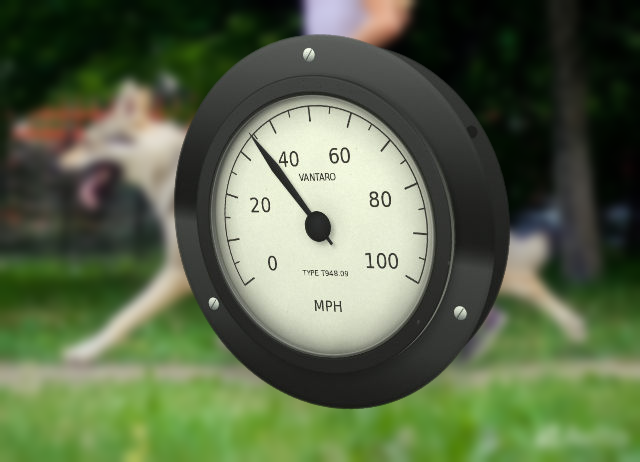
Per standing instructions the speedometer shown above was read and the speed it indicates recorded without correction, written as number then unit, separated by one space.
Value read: 35 mph
